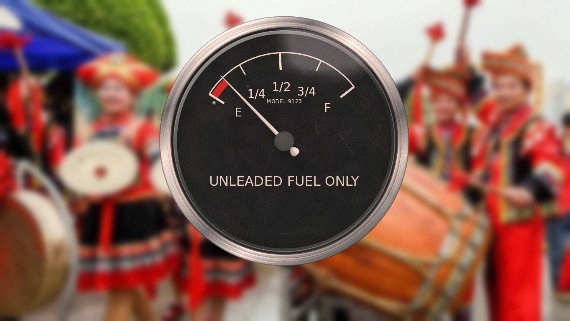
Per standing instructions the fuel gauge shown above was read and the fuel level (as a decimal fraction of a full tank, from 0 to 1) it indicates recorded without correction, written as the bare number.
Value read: 0.125
